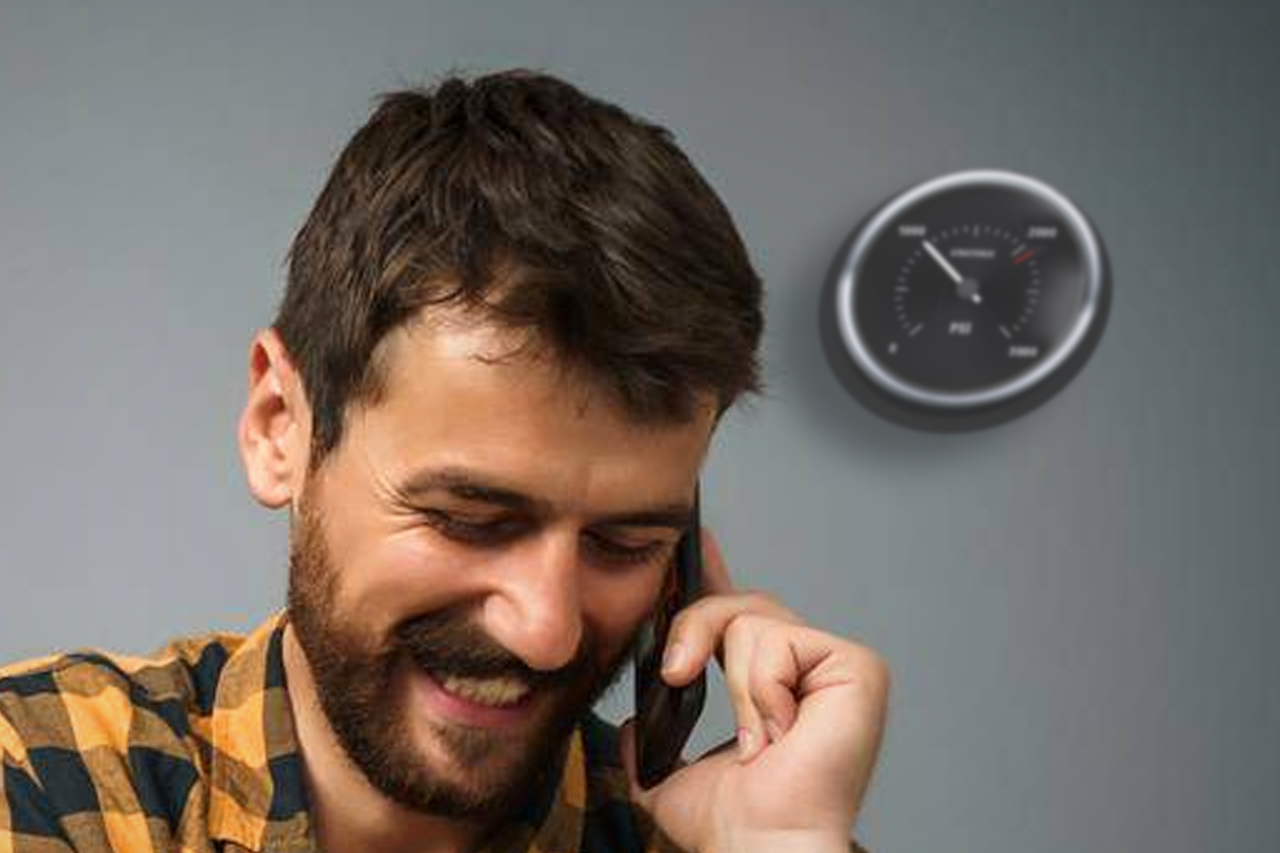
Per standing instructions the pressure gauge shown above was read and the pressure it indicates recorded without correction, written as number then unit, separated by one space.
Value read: 1000 psi
